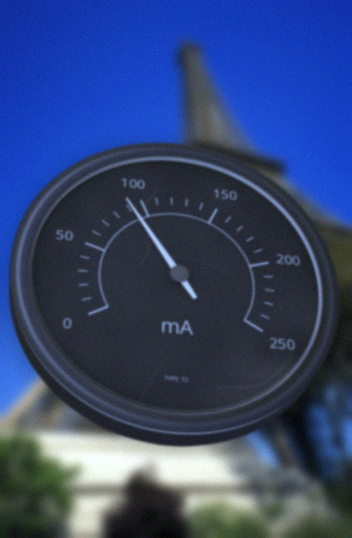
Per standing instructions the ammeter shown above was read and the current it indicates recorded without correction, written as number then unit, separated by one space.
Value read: 90 mA
